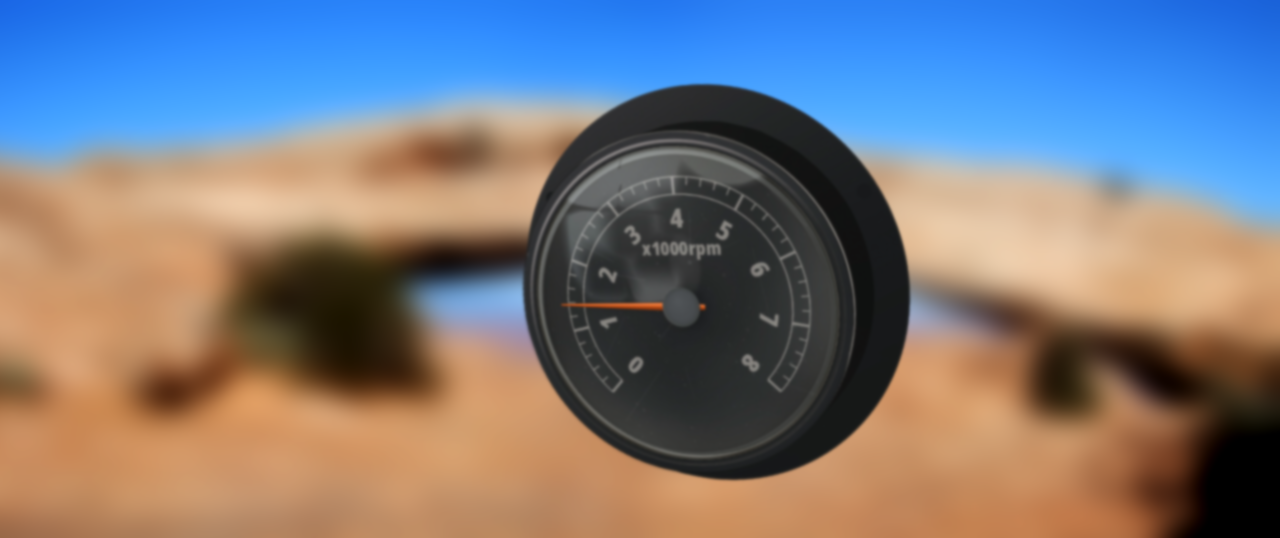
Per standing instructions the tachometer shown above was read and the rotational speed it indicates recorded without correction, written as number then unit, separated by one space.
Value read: 1400 rpm
